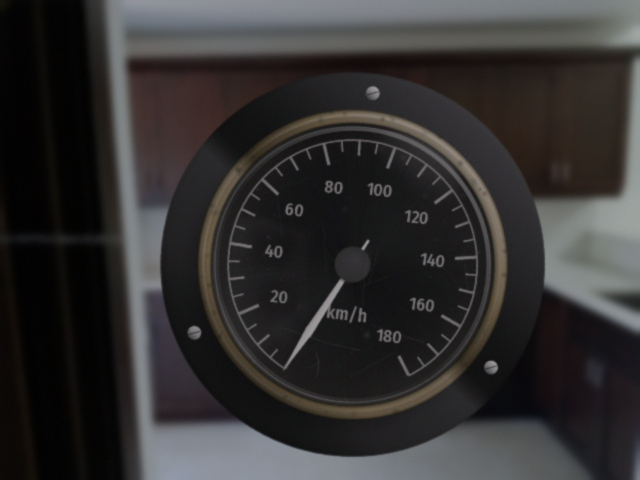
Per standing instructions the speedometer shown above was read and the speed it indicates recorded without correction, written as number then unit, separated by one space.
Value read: 0 km/h
